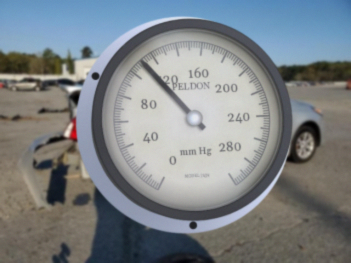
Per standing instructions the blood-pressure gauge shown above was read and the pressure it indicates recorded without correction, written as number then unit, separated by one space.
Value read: 110 mmHg
